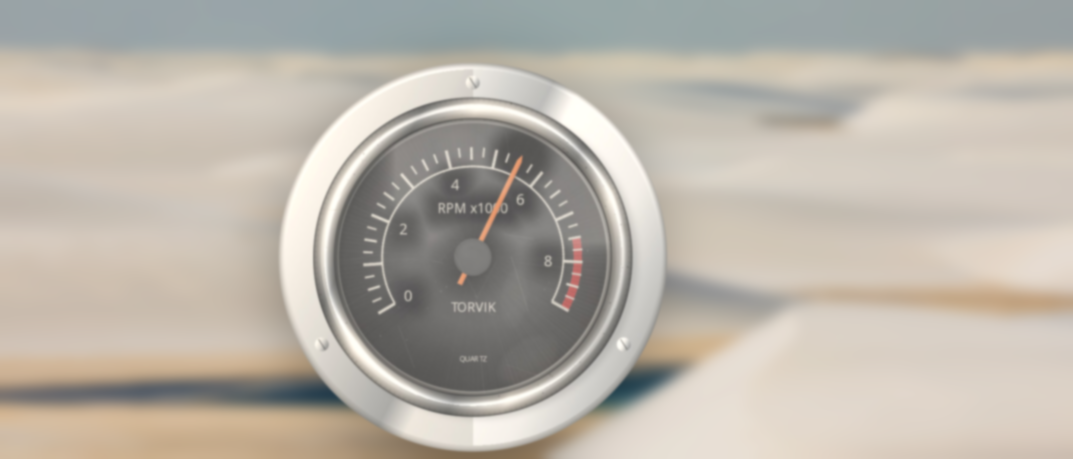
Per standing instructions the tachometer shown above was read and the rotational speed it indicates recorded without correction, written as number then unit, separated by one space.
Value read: 5500 rpm
